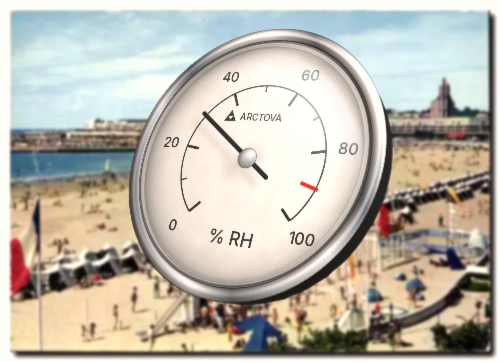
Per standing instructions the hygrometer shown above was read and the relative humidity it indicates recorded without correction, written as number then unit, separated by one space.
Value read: 30 %
